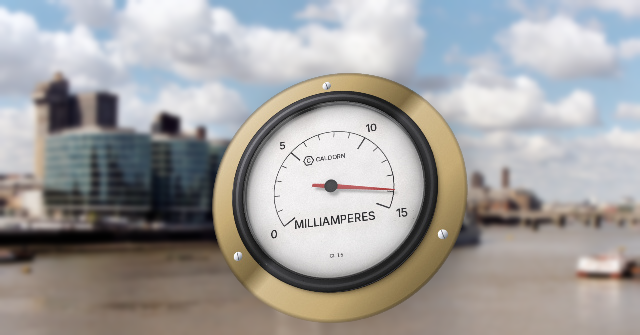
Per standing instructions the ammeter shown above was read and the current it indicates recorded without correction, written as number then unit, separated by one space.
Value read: 14 mA
